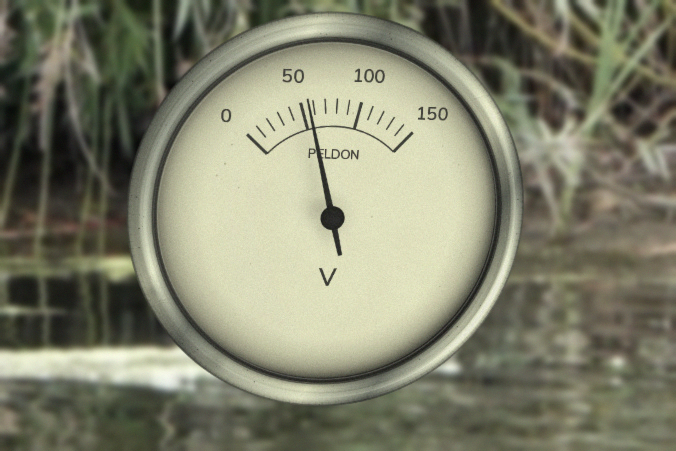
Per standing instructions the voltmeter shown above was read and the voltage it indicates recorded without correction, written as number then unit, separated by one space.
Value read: 55 V
